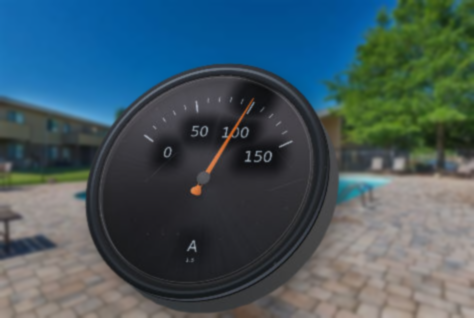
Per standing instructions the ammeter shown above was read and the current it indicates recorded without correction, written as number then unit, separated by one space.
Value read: 100 A
